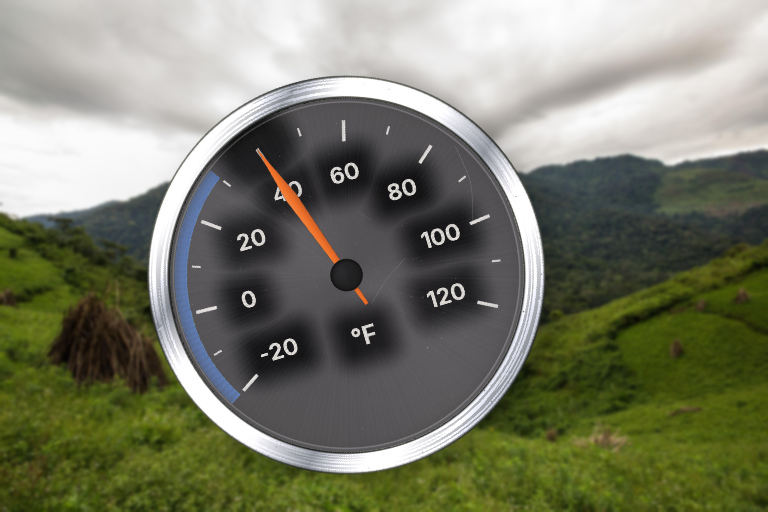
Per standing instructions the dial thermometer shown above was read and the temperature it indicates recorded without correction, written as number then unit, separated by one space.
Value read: 40 °F
